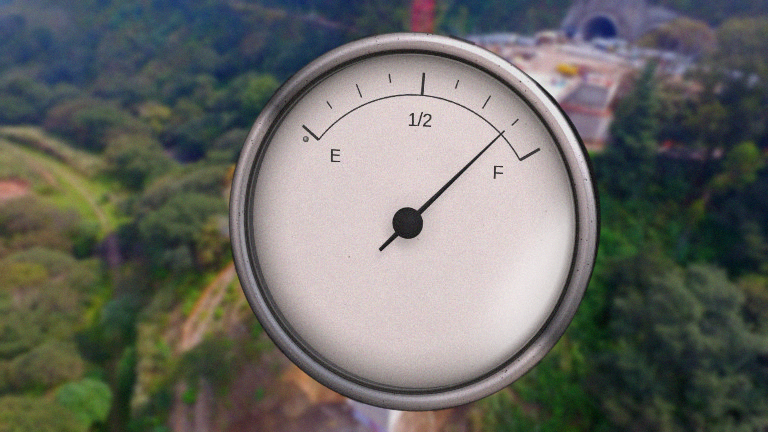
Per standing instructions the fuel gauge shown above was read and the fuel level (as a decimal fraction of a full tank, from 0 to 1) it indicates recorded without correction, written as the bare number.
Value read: 0.875
